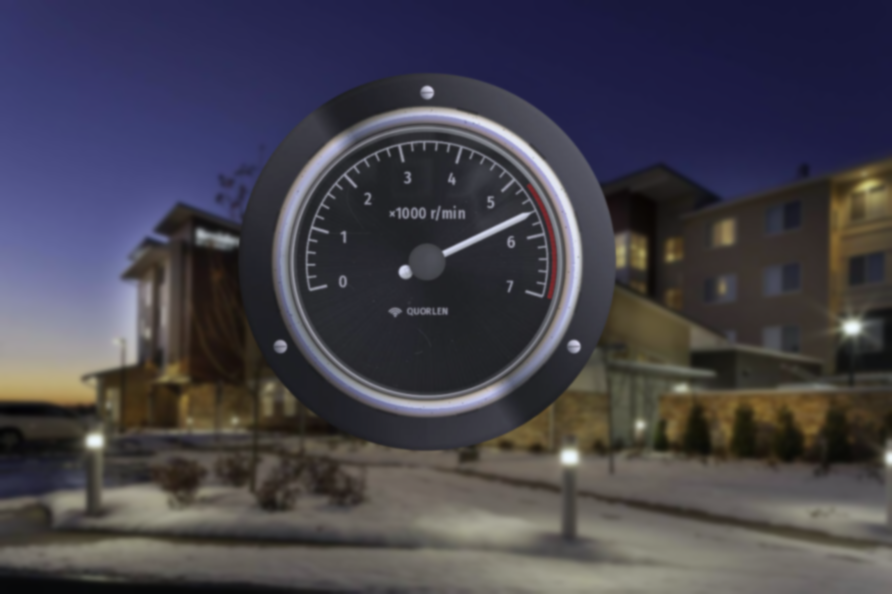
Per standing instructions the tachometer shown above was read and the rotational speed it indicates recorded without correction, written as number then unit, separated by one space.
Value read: 5600 rpm
